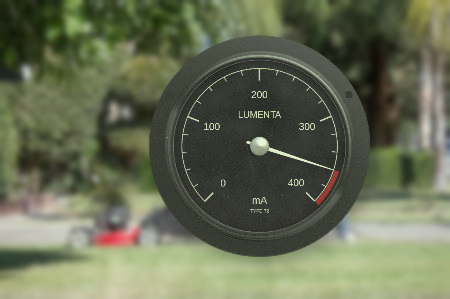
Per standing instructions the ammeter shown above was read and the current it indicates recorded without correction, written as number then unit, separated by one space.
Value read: 360 mA
